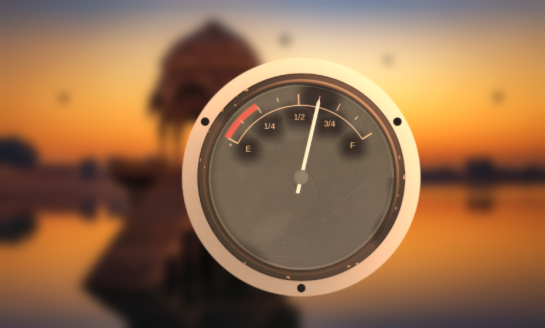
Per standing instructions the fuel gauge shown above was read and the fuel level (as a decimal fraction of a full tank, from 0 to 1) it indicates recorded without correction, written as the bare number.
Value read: 0.625
